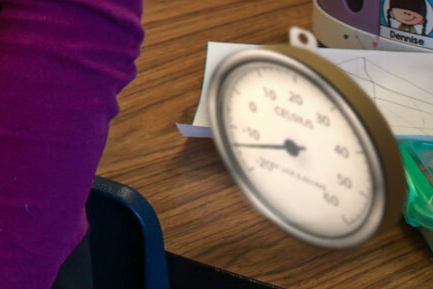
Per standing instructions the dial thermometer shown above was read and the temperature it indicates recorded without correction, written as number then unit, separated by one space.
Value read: -14 °C
